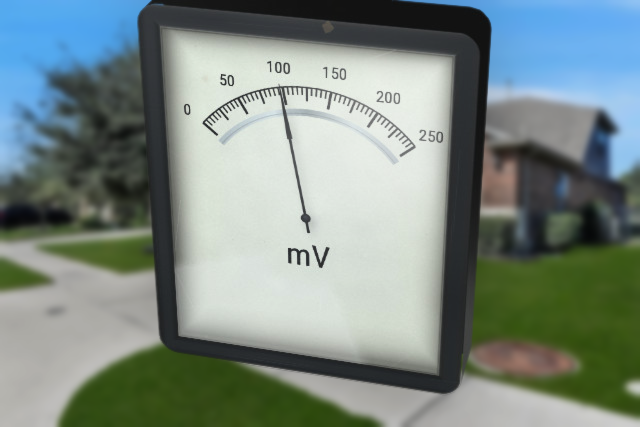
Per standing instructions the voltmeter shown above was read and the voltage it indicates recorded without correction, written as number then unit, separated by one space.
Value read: 100 mV
